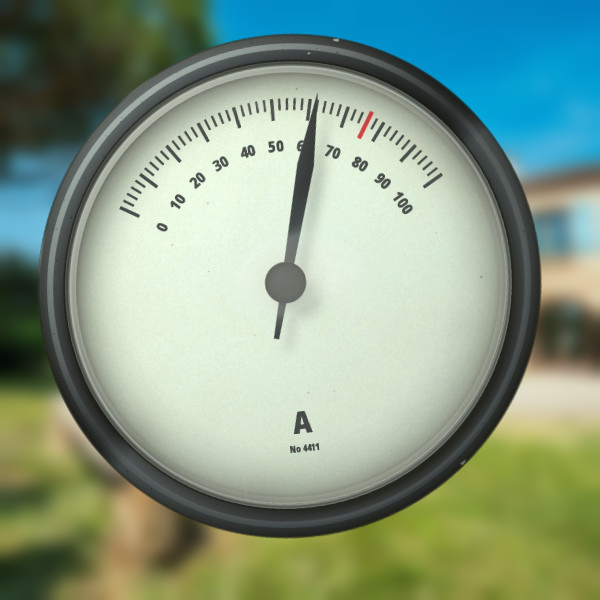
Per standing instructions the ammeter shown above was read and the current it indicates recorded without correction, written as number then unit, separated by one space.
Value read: 62 A
